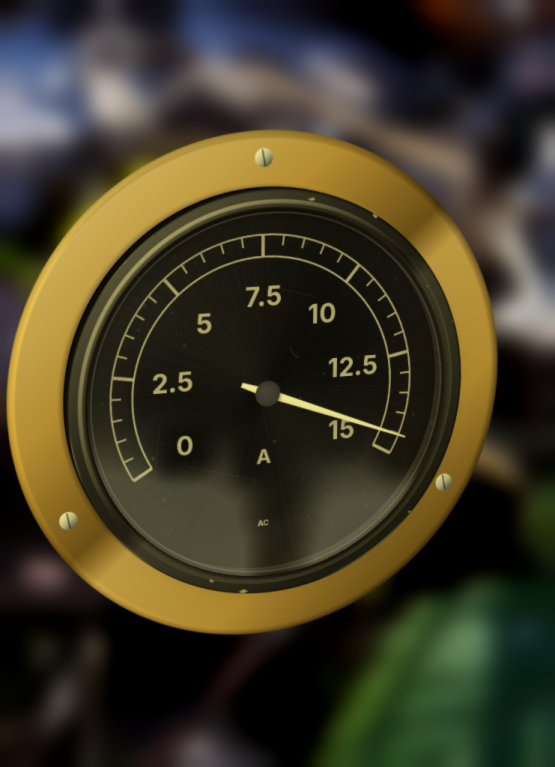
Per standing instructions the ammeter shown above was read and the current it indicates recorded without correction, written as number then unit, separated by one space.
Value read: 14.5 A
